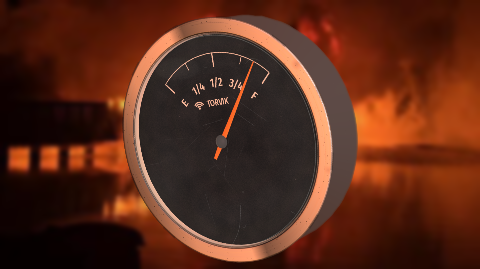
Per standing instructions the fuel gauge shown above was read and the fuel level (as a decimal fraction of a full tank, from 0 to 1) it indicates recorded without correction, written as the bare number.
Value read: 0.875
